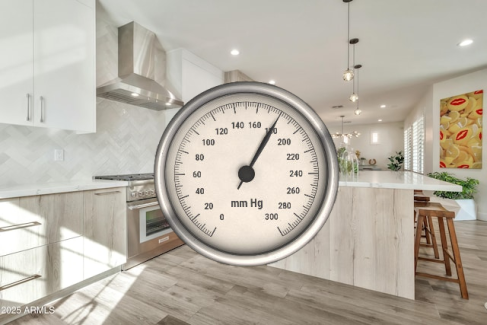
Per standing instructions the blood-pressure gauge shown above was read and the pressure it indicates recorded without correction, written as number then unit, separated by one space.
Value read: 180 mmHg
